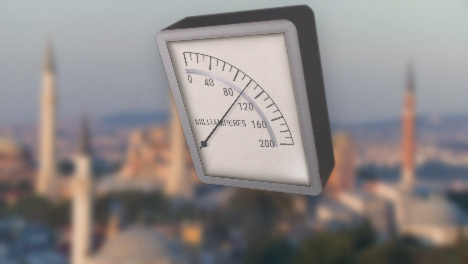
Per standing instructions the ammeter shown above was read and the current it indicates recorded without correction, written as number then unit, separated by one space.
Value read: 100 mA
